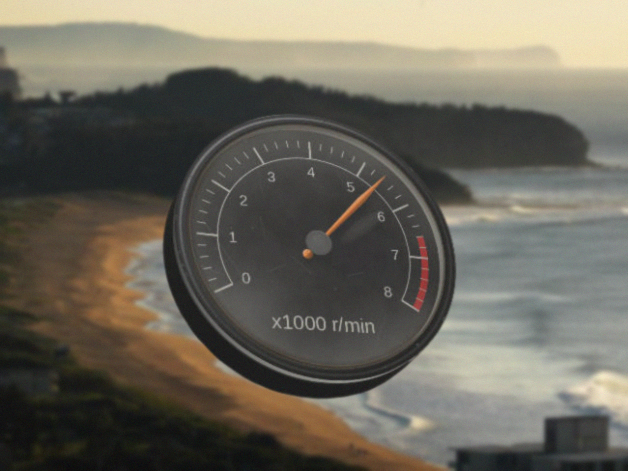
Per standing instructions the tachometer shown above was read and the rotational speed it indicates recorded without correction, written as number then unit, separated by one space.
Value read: 5400 rpm
